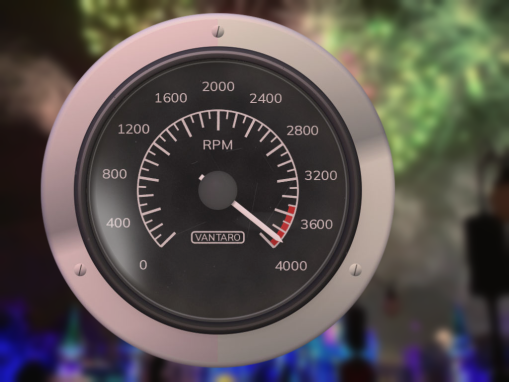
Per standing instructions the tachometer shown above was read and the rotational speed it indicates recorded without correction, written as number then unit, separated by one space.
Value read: 3900 rpm
